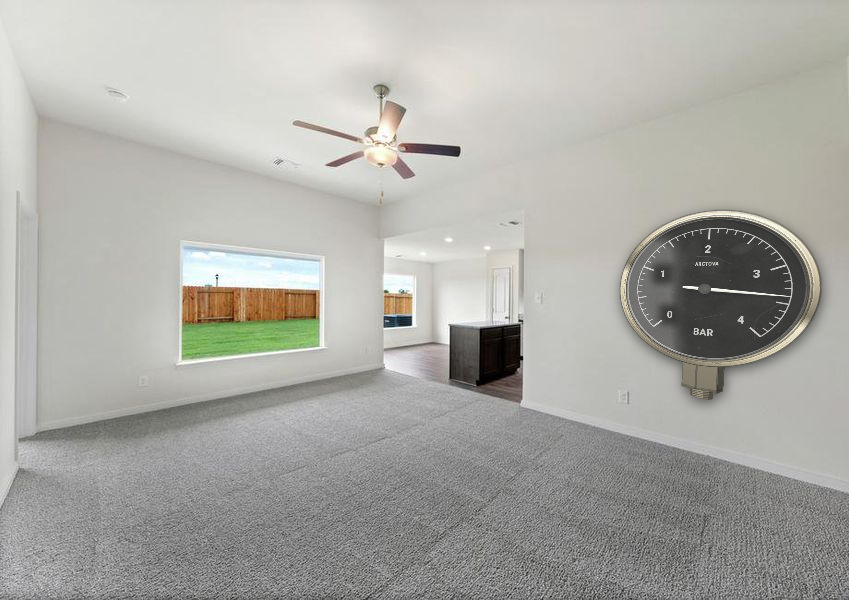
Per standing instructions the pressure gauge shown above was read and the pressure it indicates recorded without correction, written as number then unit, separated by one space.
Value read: 3.4 bar
